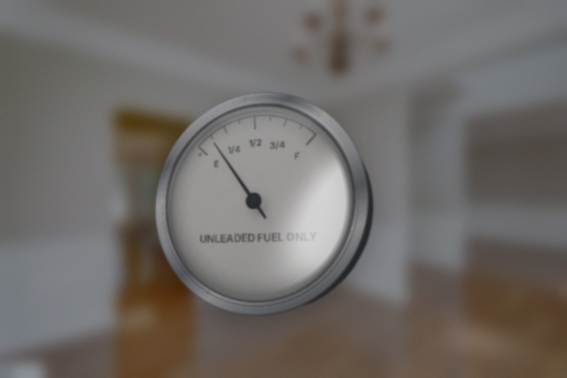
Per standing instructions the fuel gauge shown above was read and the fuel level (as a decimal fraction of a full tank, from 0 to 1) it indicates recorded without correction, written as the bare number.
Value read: 0.125
